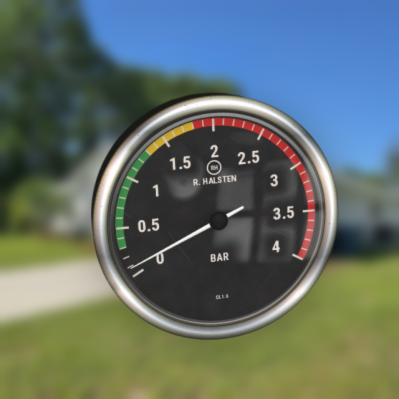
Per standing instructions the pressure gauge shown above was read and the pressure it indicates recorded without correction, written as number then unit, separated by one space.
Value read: 0.1 bar
